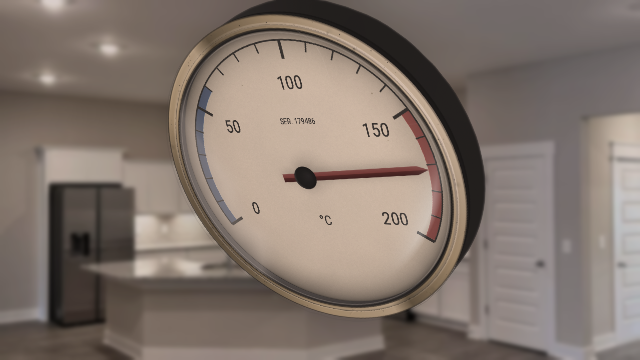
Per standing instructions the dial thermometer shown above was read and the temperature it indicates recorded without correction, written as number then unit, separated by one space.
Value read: 170 °C
